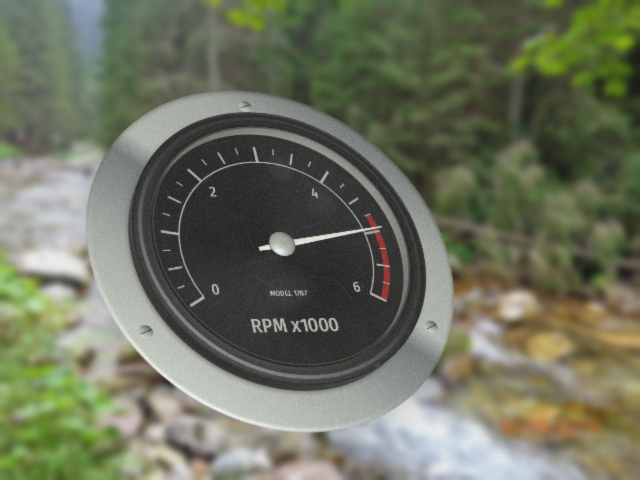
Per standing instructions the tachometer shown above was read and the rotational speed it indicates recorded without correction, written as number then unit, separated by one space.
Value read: 5000 rpm
